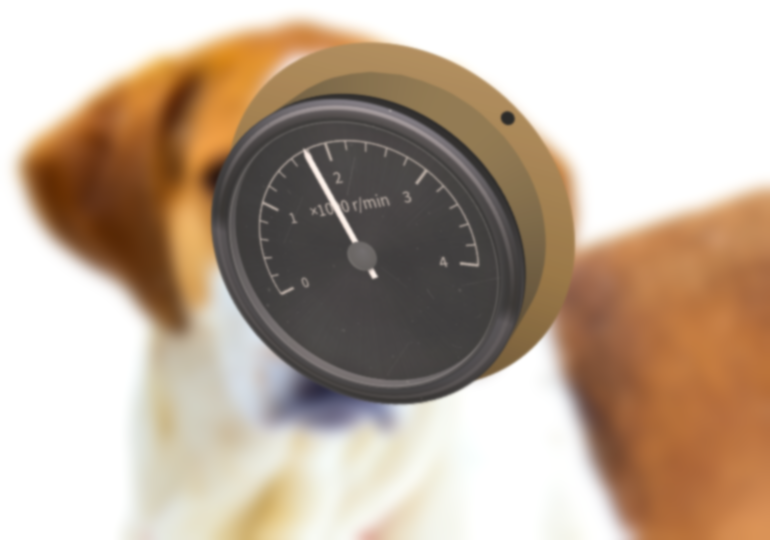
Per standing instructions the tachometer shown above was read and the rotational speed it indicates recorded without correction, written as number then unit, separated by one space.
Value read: 1800 rpm
